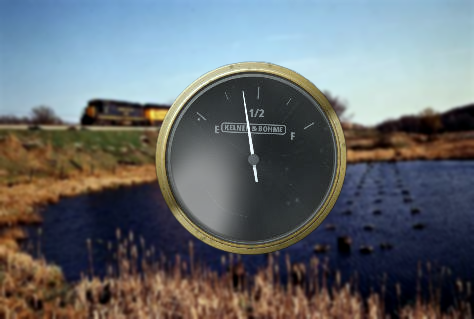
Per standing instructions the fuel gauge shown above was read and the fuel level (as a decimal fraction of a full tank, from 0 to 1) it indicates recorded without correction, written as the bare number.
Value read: 0.375
